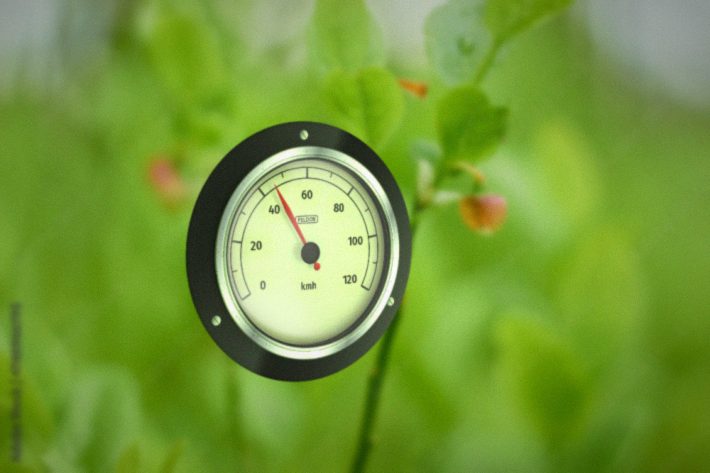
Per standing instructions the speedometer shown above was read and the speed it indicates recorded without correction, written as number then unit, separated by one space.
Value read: 45 km/h
